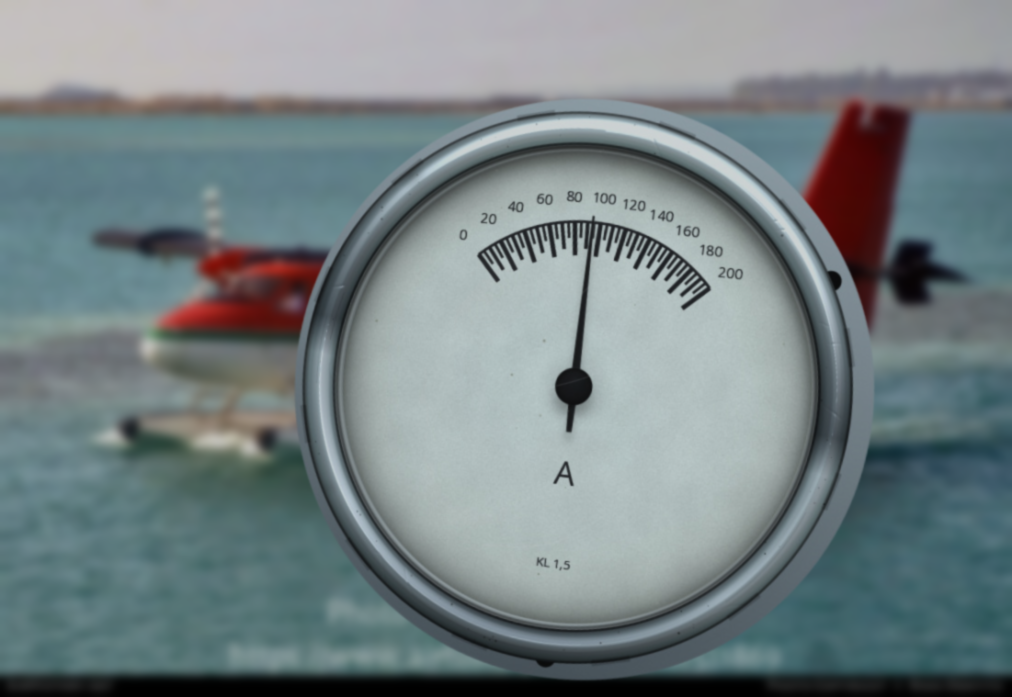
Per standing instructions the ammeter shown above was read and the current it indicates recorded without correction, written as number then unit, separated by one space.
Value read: 95 A
